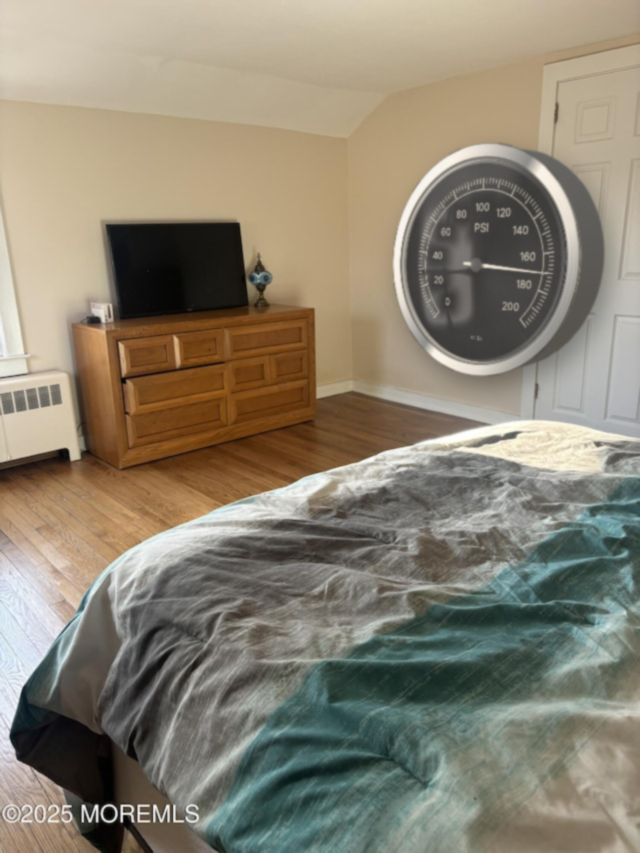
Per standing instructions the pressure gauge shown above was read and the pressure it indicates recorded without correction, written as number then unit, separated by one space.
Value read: 170 psi
